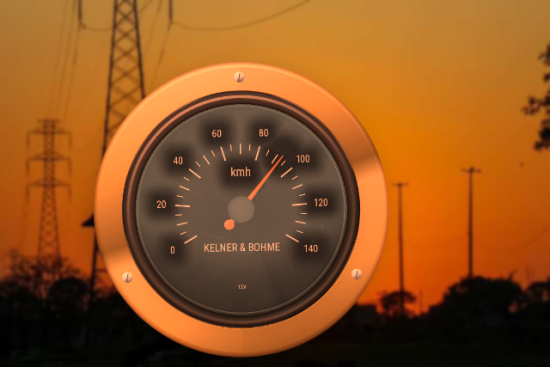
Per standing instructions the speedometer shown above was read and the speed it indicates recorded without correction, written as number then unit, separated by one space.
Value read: 92.5 km/h
